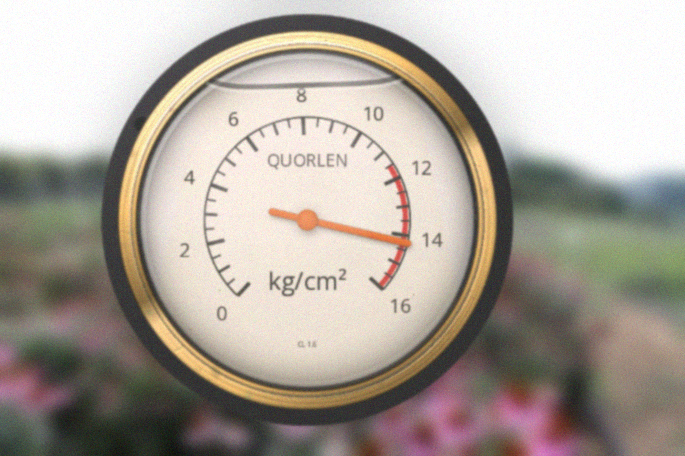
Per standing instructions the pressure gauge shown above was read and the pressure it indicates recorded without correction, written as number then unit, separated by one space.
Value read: 14.25 kg/cm²
